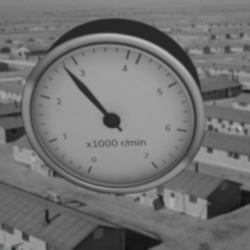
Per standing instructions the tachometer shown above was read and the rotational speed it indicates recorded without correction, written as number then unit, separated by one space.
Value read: 2800 rpm
